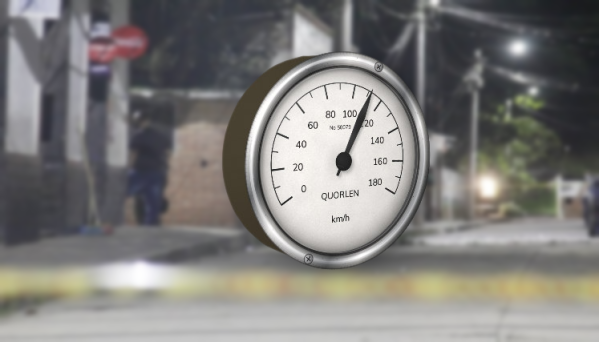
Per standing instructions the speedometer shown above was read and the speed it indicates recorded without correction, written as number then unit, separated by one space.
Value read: 110 km/h
